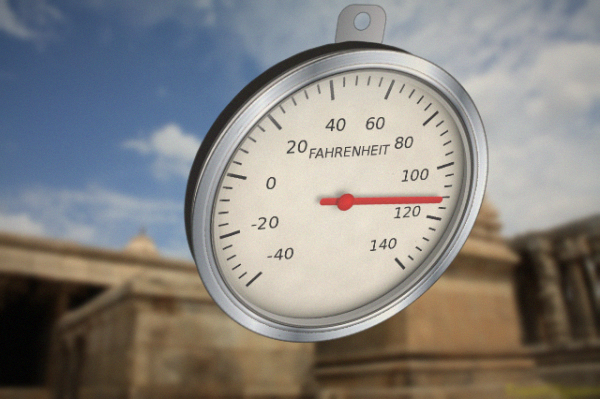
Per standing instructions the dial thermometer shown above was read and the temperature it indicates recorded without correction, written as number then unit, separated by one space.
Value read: 112 °F
